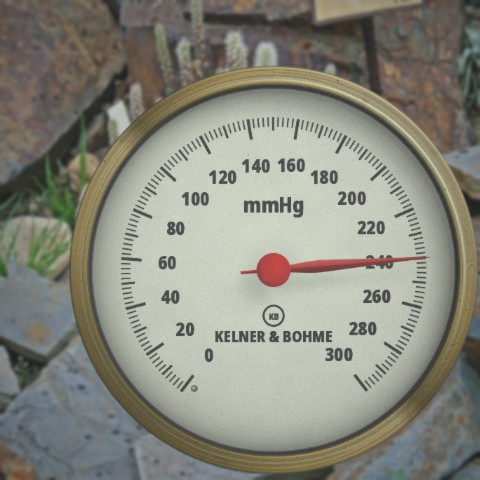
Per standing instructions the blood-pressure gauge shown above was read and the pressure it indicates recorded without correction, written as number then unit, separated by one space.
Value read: 240 mmHg
